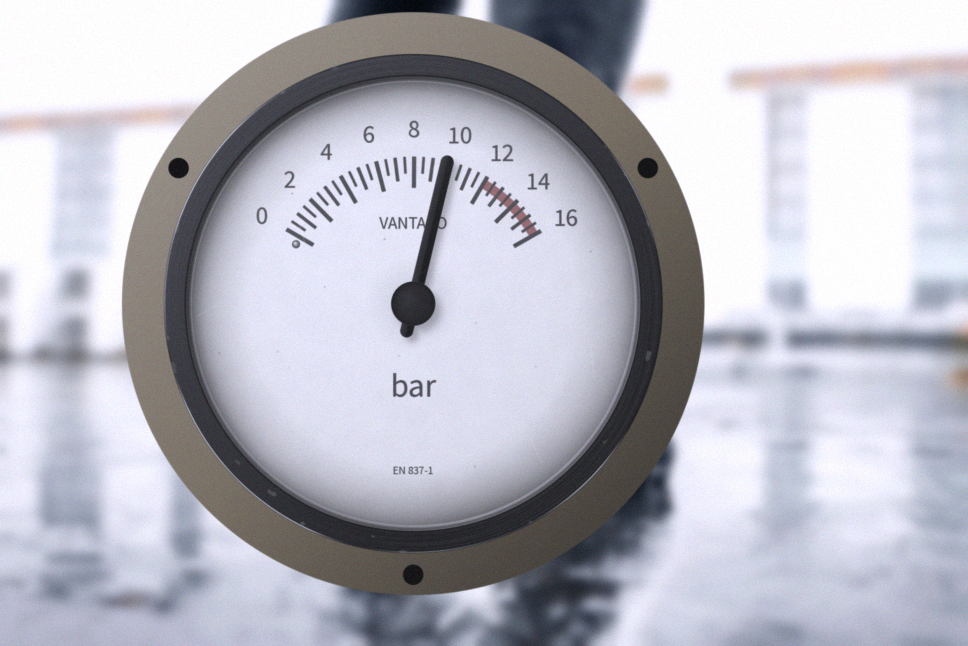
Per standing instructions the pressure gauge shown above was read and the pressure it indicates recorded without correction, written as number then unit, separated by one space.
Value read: 9.75 bar
